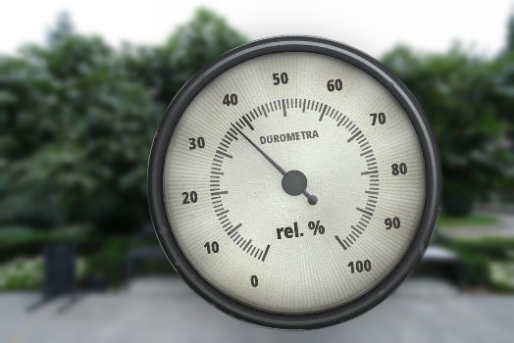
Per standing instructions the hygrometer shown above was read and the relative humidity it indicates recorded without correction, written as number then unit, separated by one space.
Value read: 37 %
